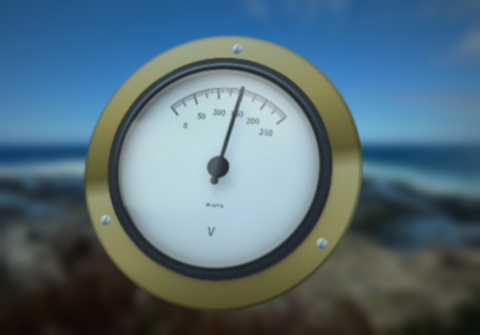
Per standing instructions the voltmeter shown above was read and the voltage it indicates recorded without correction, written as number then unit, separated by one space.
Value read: 150 V
